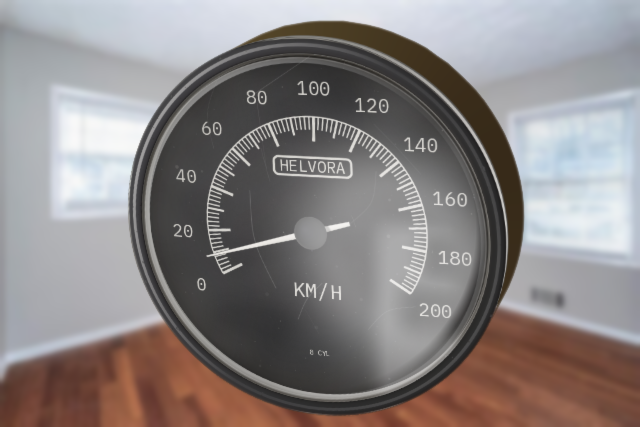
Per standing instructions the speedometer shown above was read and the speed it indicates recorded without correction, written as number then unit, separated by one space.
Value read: 10 km/h
